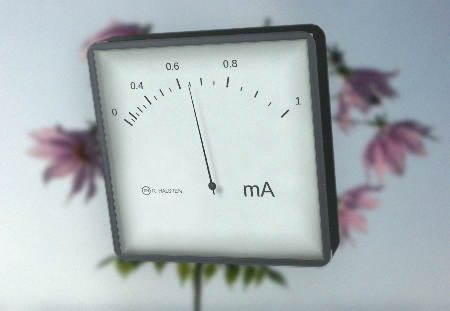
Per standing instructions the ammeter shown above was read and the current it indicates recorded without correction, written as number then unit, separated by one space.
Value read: 0.65 mA
